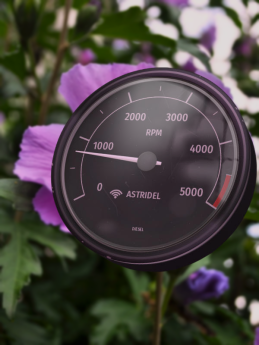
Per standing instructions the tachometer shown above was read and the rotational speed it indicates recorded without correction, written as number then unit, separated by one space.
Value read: 750 rpm
